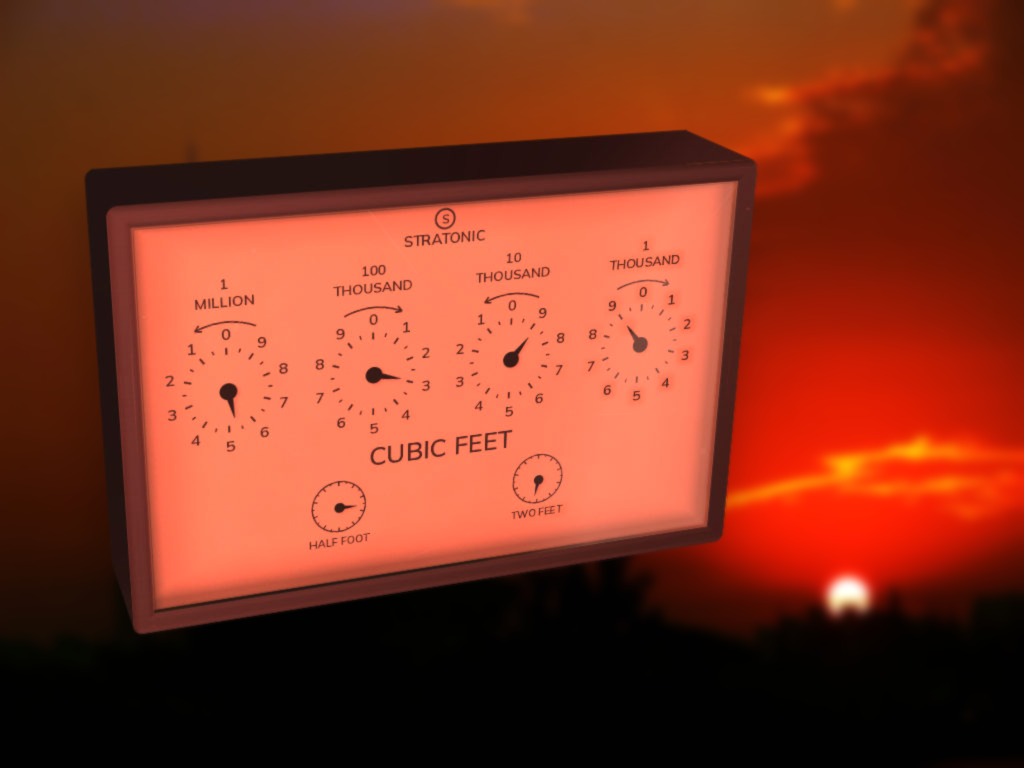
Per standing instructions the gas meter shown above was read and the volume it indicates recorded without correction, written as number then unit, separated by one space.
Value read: 528900 ft³
